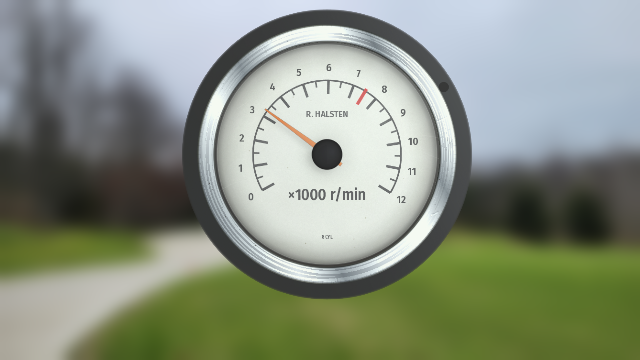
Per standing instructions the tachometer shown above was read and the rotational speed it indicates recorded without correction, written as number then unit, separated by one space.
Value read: 3250 rpm
